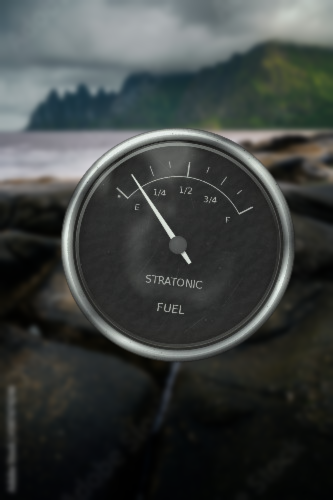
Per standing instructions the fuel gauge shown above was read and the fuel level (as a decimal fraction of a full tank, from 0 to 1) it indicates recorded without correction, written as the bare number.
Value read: 0.125
